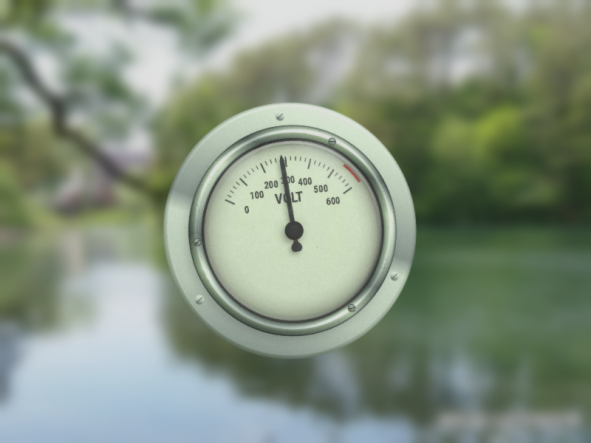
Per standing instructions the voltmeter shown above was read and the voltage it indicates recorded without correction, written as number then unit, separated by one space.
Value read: 280 V
